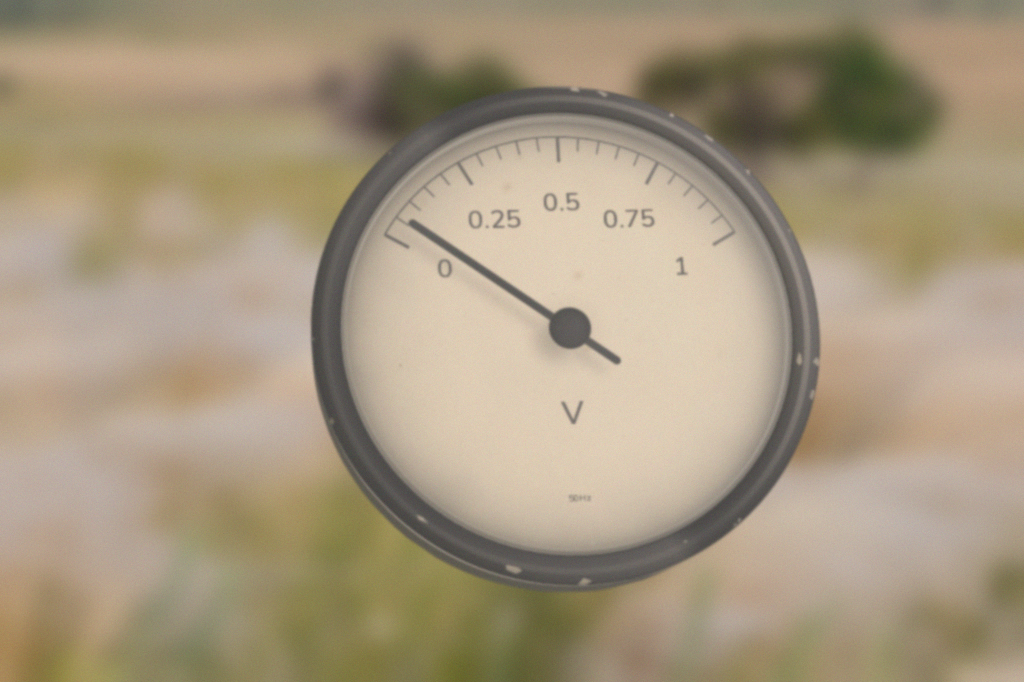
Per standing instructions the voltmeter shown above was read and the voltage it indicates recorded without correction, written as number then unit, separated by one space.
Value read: 0.05 V
